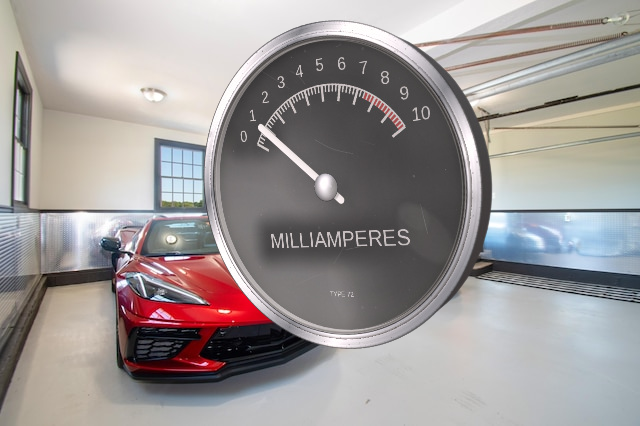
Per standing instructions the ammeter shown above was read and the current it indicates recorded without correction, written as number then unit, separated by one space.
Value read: 1 mA
